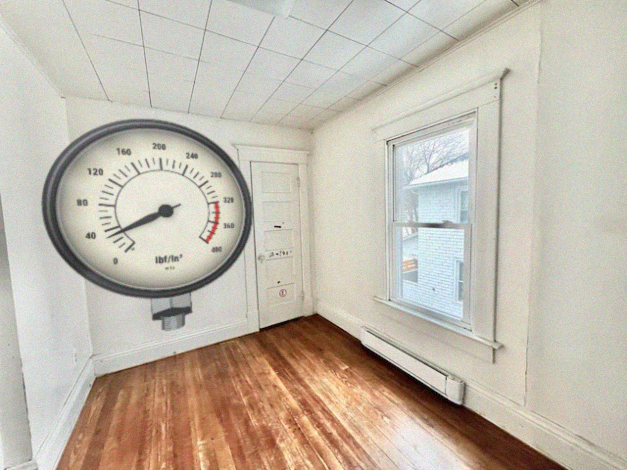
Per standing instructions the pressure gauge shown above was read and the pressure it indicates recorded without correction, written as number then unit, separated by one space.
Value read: 30 psi
